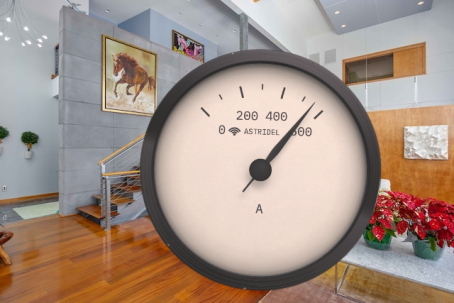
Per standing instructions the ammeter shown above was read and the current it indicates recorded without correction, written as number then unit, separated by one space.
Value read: 550 A
